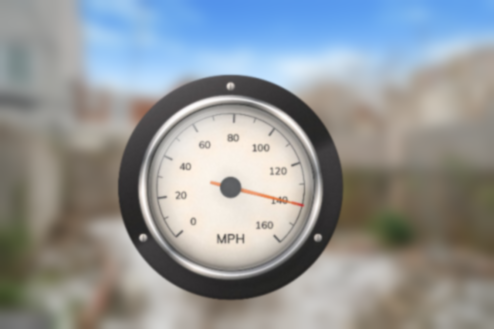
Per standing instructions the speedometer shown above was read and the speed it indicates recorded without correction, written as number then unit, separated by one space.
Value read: 140 mph
